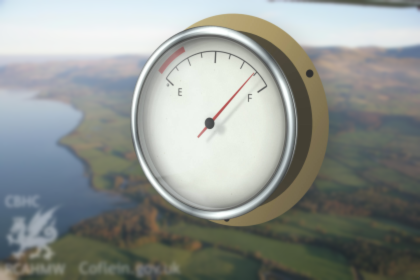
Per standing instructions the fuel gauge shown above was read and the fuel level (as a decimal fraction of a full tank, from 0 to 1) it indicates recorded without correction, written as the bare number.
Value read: 0.875
